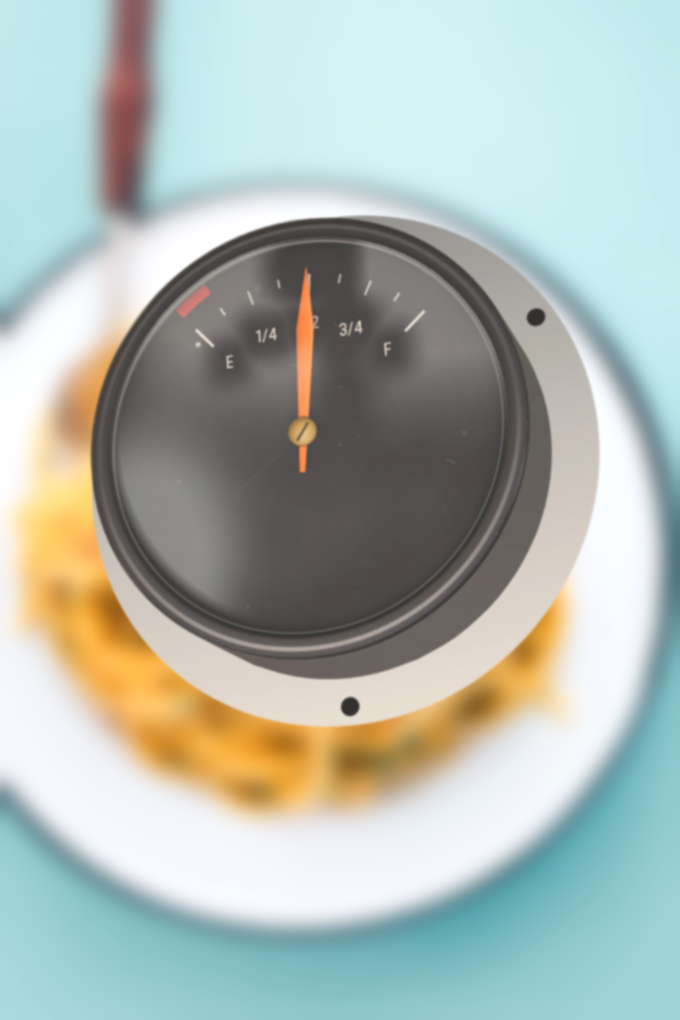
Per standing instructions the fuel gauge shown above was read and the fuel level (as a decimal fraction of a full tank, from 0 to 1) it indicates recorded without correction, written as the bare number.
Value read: 0.5
